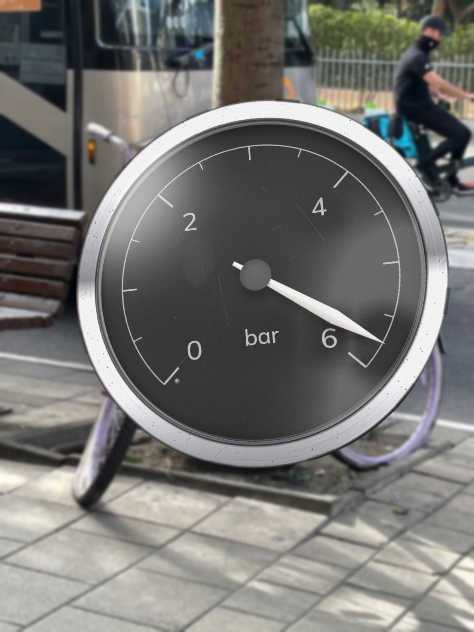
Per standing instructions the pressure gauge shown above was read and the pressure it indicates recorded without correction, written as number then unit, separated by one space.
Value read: 5.75 bar
